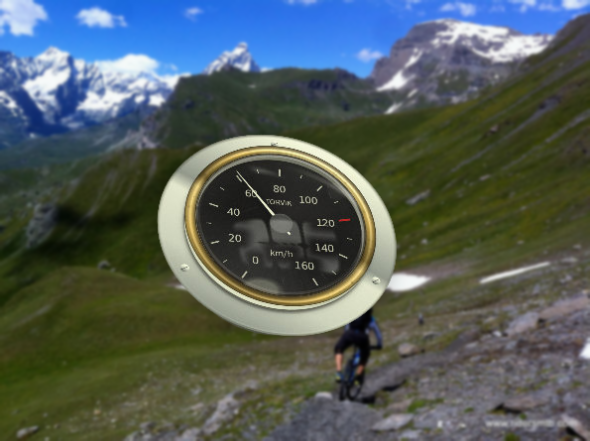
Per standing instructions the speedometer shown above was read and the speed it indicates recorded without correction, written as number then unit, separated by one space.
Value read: 60 km/h
